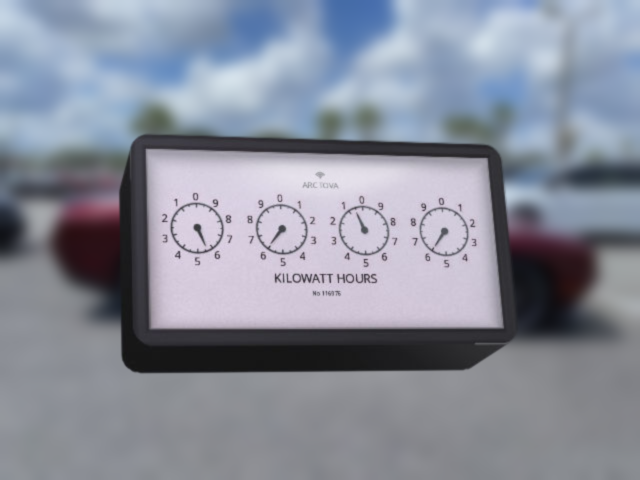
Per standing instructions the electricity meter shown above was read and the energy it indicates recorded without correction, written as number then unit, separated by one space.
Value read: 5606 kWh
